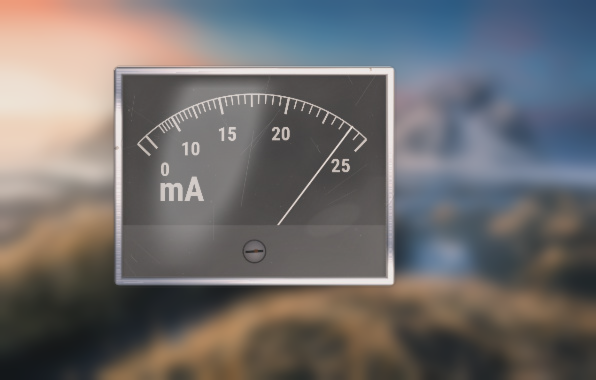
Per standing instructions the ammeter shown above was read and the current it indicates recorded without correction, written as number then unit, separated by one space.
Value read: 24 mA
